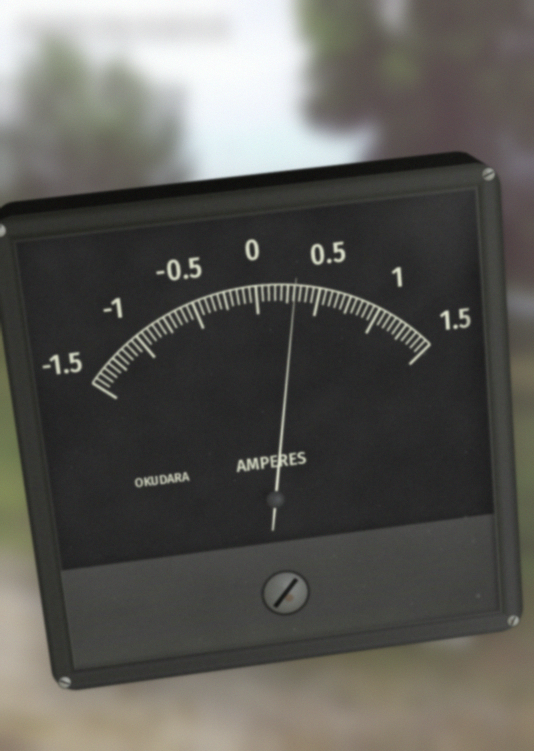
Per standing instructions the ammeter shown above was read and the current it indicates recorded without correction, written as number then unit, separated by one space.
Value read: 0.3 A
